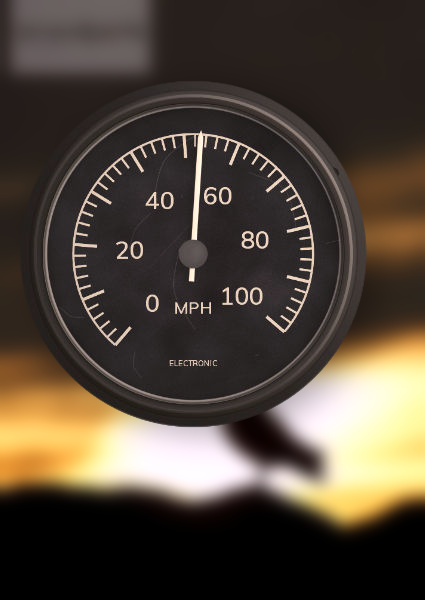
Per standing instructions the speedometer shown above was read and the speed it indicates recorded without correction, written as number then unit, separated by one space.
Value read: 53 mph
